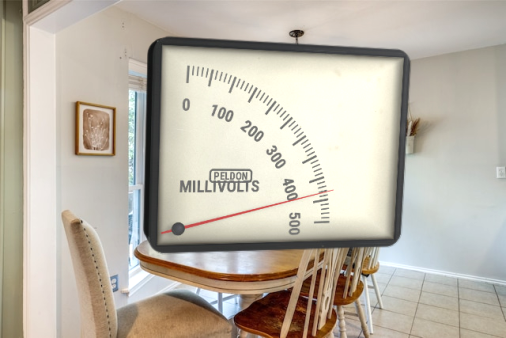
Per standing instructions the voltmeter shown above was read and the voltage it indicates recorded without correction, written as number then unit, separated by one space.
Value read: 430 mV
